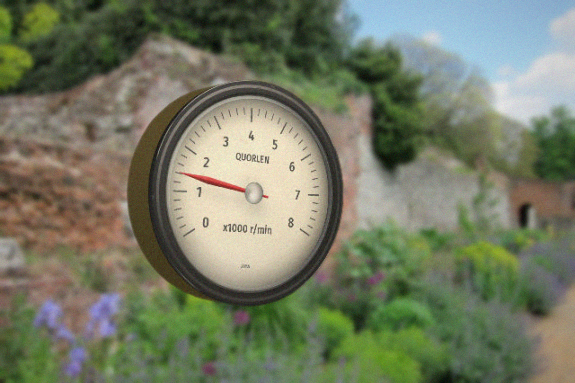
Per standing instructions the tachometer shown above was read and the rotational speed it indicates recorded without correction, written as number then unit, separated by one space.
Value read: 1400 rpm
